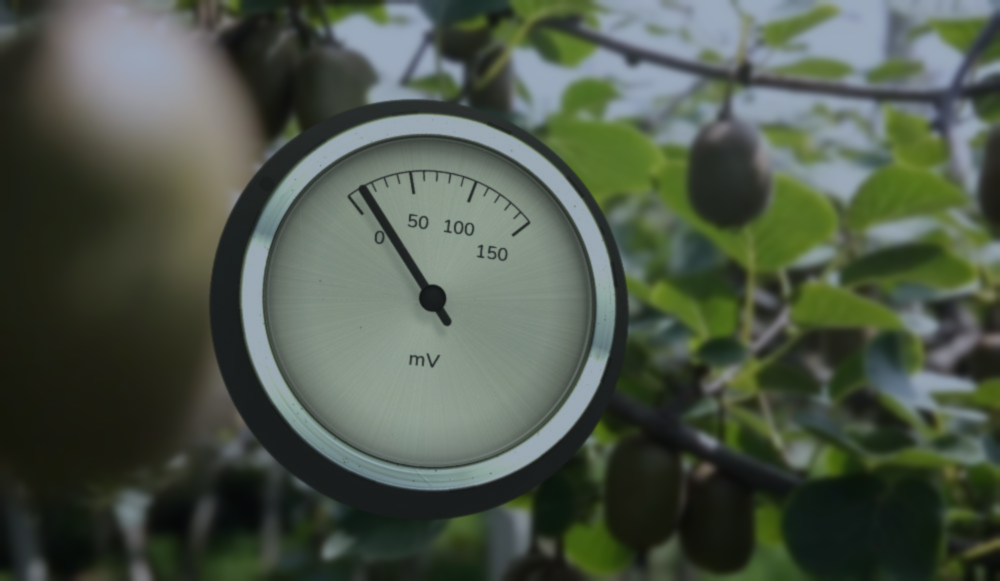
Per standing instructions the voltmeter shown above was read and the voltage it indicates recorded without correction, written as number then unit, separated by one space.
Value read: 10 mV
